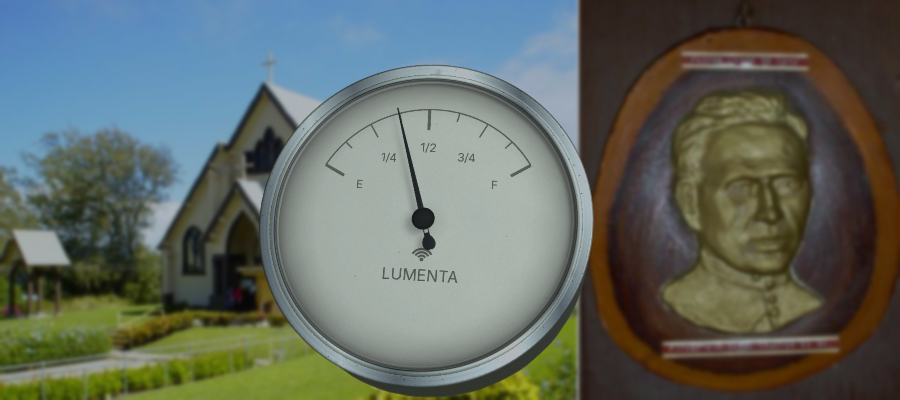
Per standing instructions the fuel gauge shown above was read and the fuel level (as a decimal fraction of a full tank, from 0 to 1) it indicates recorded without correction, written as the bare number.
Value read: 0.375
